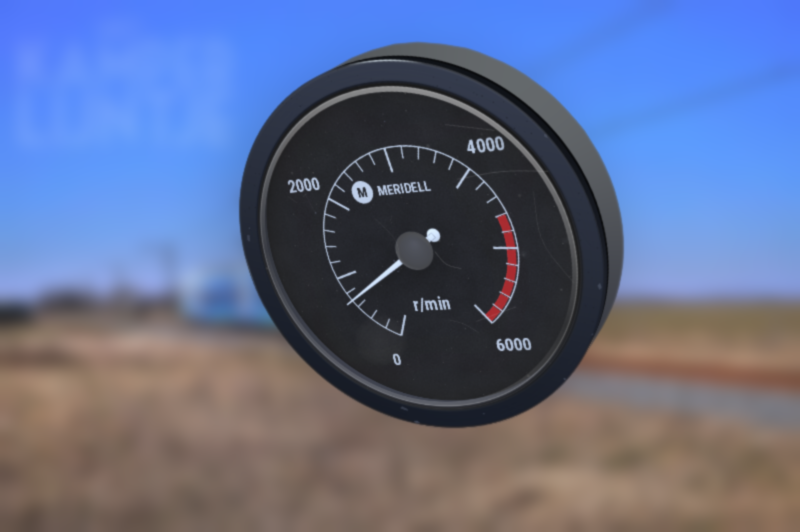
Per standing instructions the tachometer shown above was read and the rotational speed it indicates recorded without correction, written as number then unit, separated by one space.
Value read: 700 rpm
